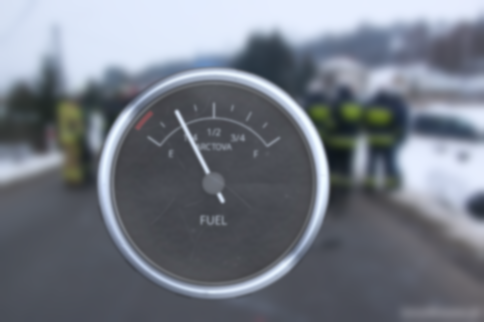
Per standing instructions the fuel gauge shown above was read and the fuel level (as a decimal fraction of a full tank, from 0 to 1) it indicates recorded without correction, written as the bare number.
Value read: 0.25
